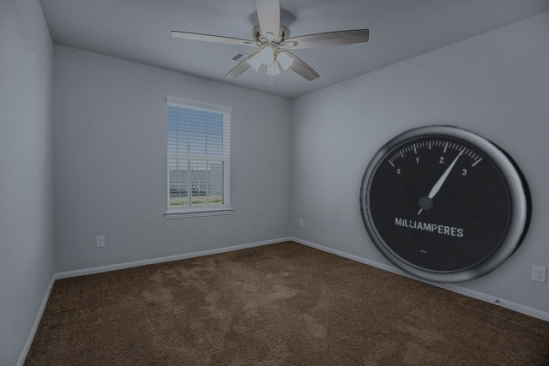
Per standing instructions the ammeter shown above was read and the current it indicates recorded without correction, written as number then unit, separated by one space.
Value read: 2.5 mA
